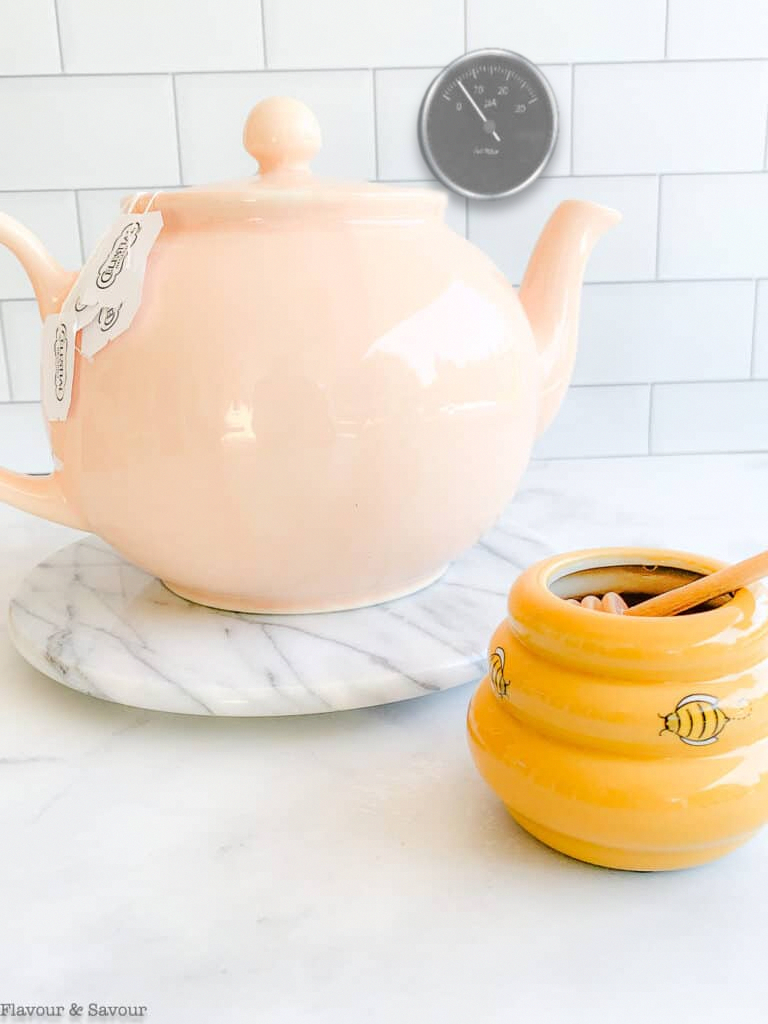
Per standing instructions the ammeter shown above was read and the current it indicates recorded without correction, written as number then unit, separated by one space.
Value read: 5 µA
